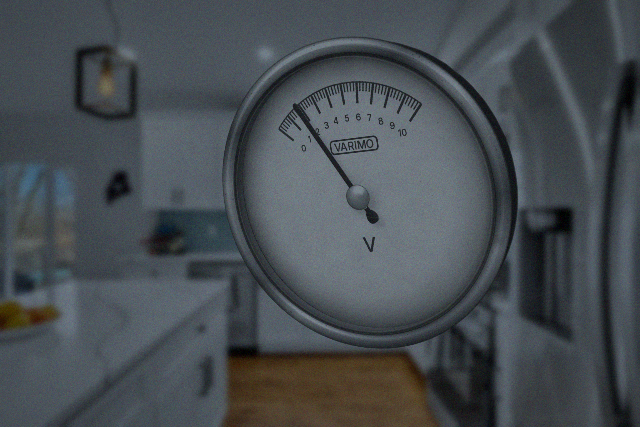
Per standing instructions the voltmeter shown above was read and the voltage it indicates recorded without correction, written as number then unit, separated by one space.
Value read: 2 V
